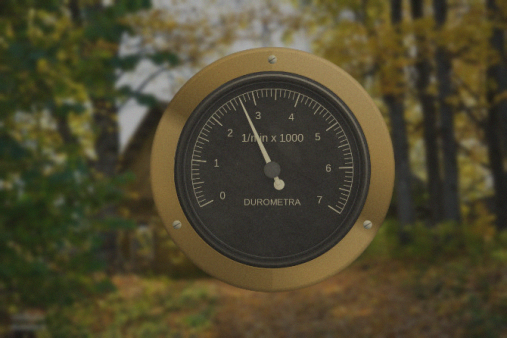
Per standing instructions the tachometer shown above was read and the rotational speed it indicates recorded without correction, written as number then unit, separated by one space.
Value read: 2700 rpm
